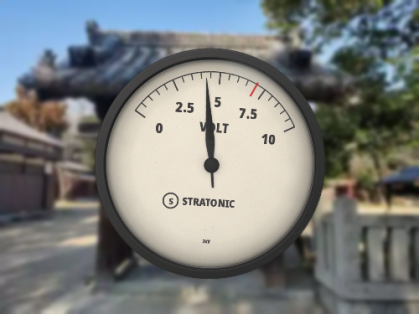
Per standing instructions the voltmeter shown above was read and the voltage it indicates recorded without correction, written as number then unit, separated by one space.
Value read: 4.25 V
